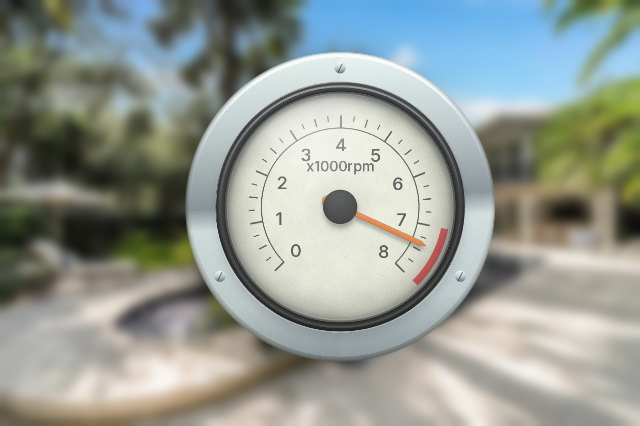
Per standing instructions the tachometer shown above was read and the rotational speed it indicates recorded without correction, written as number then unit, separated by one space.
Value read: 7375 rpm
